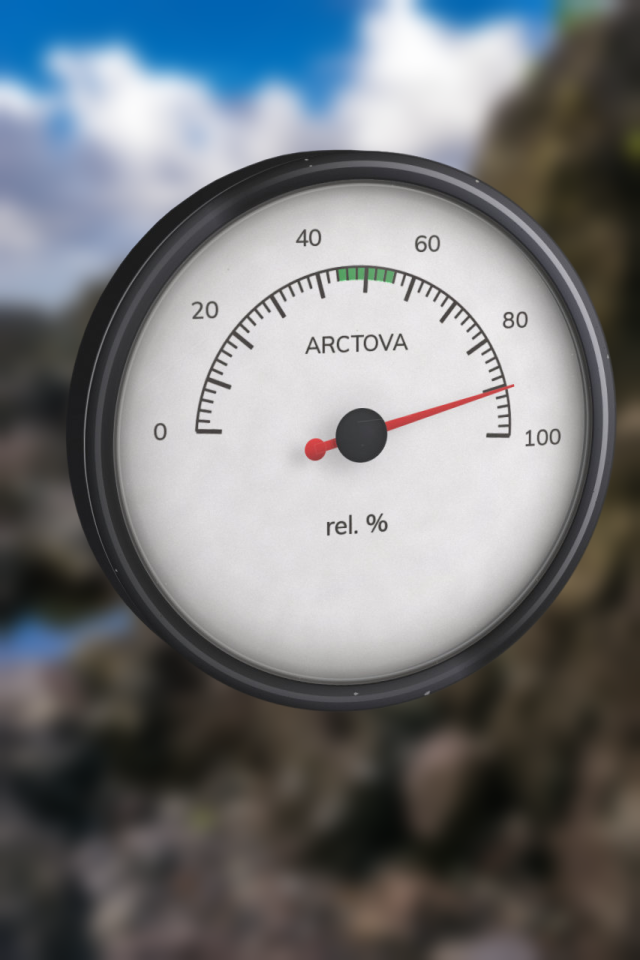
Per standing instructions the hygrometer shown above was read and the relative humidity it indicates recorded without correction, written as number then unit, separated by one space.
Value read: 90 %
